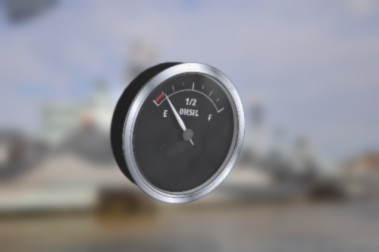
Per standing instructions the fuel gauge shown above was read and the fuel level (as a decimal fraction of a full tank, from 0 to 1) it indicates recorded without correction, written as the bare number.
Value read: 0.125
